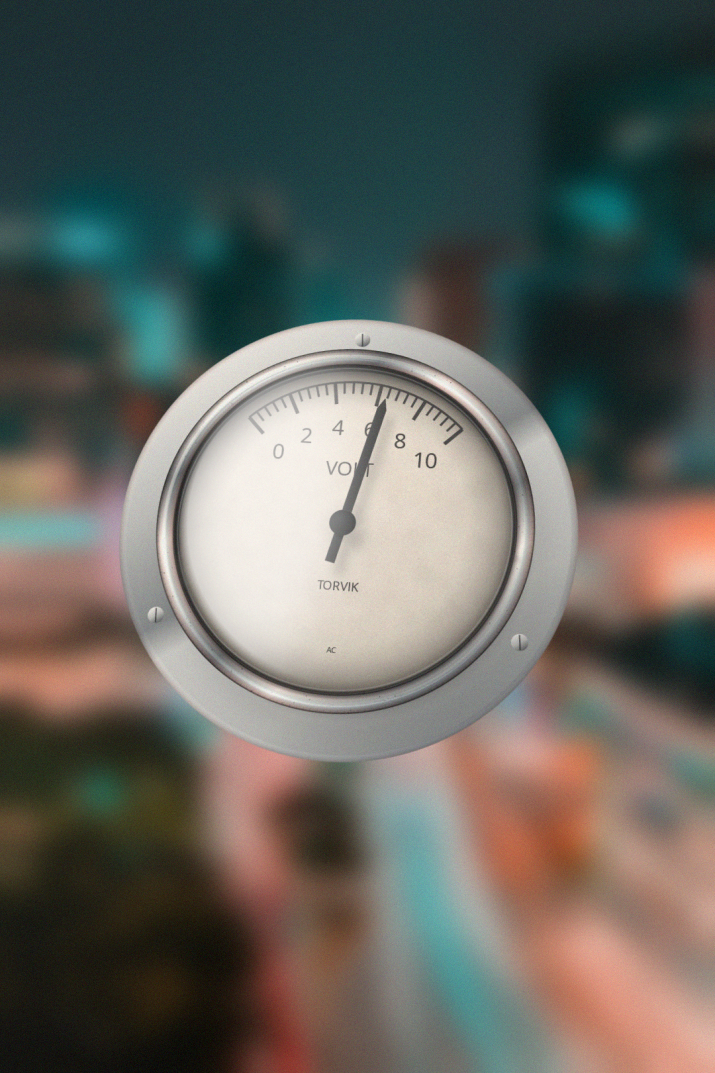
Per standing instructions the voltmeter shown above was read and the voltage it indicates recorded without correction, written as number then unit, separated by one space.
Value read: 6.4 V
